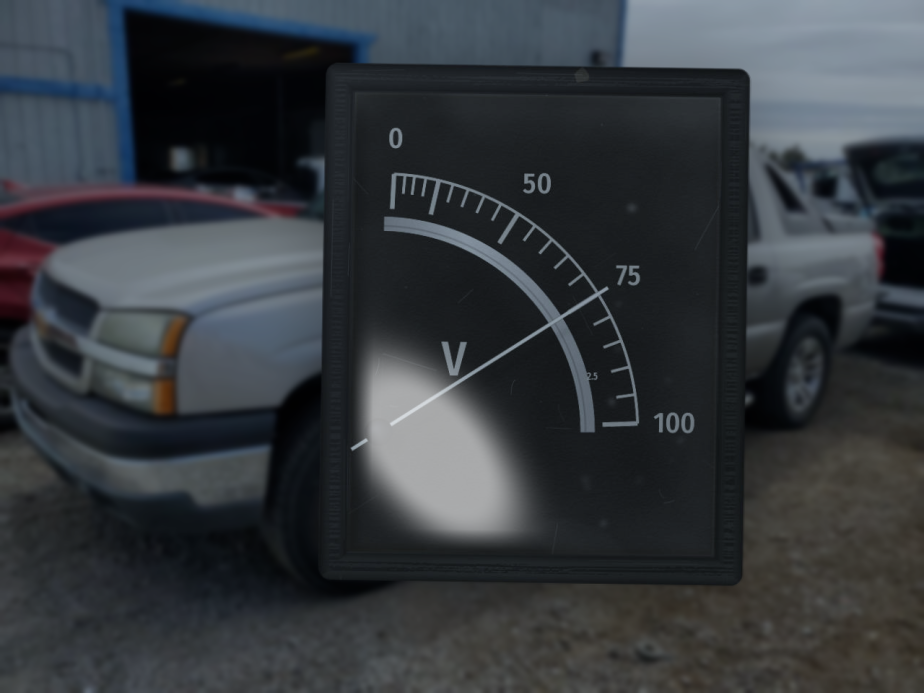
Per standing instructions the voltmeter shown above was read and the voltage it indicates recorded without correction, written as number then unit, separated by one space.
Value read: 75 V
